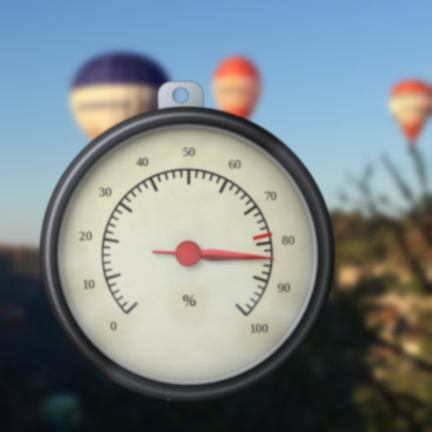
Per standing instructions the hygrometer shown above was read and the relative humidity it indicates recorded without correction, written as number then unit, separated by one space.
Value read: 84 %
